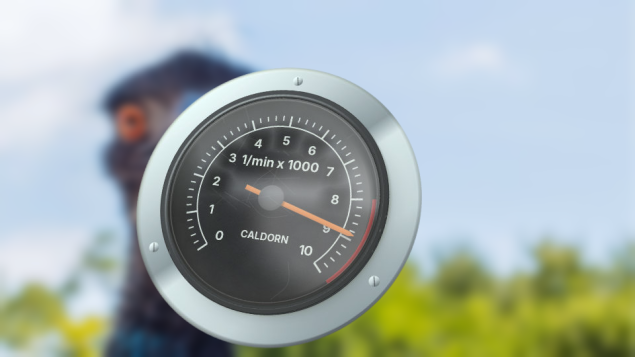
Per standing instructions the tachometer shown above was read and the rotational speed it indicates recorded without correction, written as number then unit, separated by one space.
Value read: 8900 rpm
